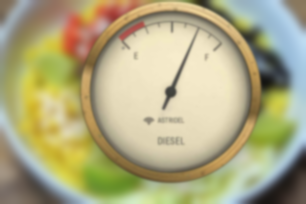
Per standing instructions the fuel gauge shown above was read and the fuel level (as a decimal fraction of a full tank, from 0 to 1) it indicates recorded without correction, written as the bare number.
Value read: 0.75
